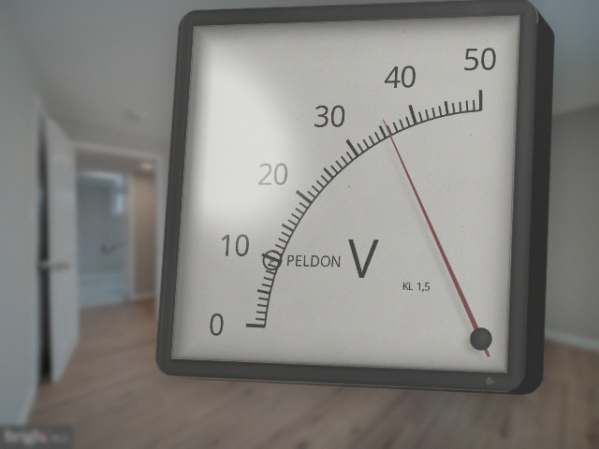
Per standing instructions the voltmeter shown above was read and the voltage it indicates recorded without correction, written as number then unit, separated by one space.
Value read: 36 V
